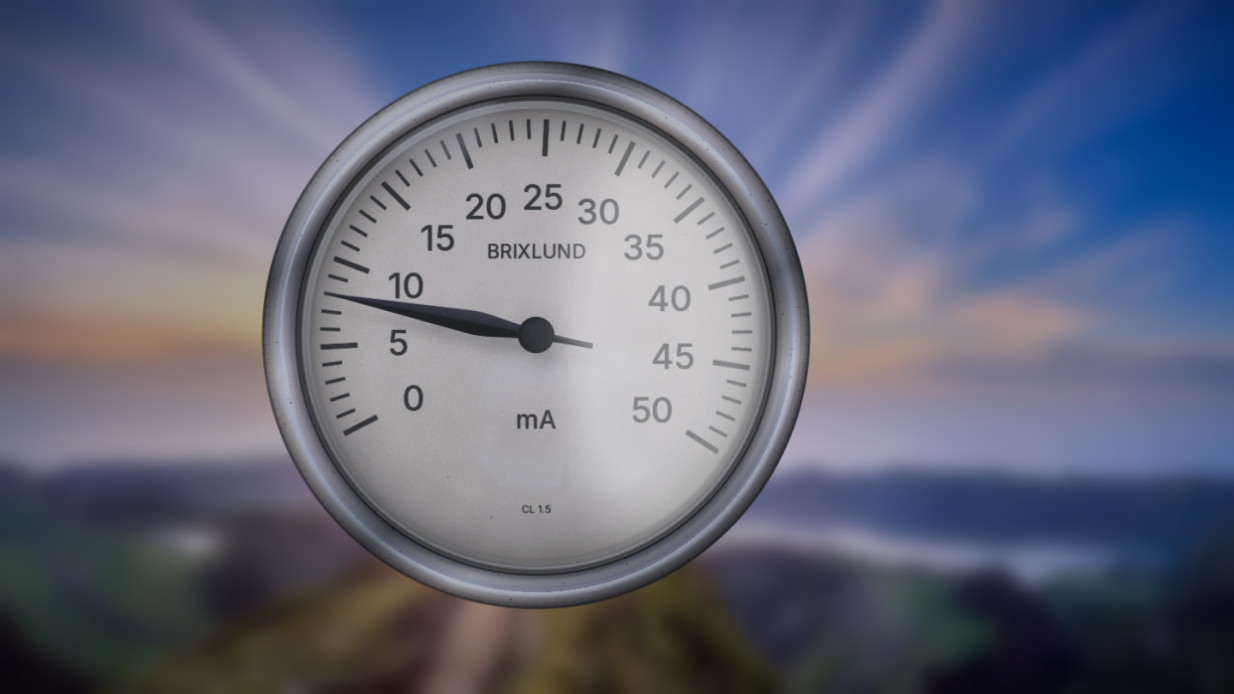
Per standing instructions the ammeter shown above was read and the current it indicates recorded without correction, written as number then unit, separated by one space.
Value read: 8 mA
